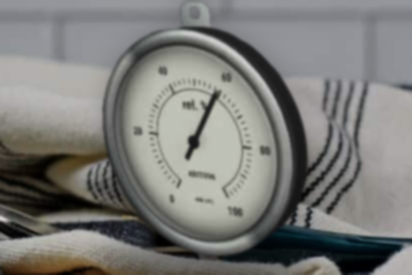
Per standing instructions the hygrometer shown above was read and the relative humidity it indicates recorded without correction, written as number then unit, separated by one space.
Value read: 60 %
